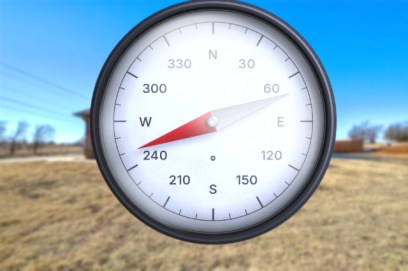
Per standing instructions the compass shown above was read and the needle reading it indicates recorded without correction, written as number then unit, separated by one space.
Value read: 250 °
